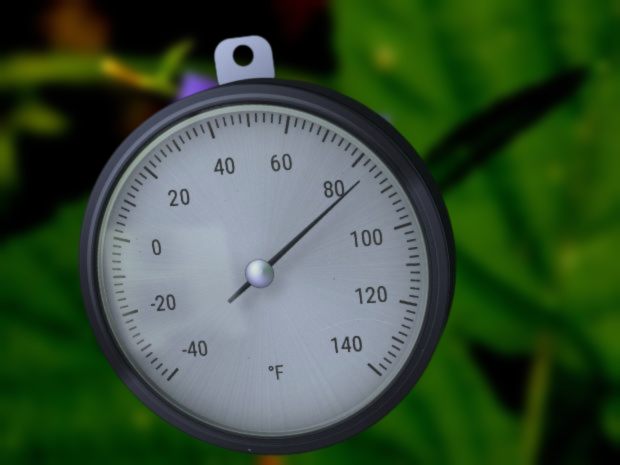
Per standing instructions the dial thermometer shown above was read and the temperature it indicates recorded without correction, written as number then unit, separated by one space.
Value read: 84 °F
